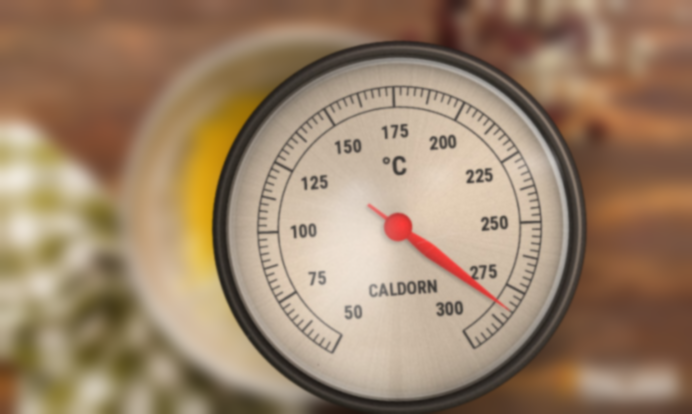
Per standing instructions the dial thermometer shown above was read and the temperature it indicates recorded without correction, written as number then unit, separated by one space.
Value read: 282.5 °C
